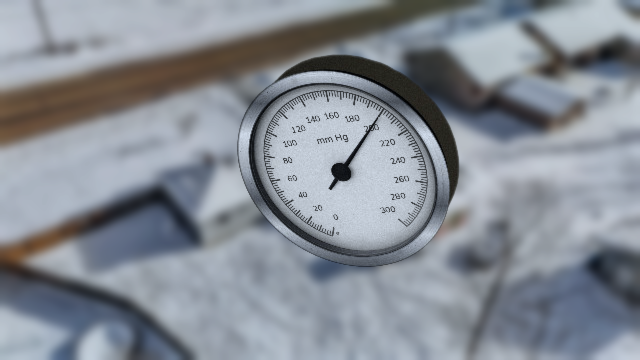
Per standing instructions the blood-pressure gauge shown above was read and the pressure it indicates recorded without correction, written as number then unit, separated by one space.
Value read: 200 mmHg
